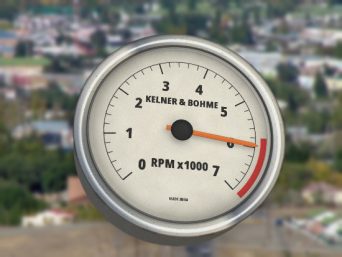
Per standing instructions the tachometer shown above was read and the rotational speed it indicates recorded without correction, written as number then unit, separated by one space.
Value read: 6000 rpm
